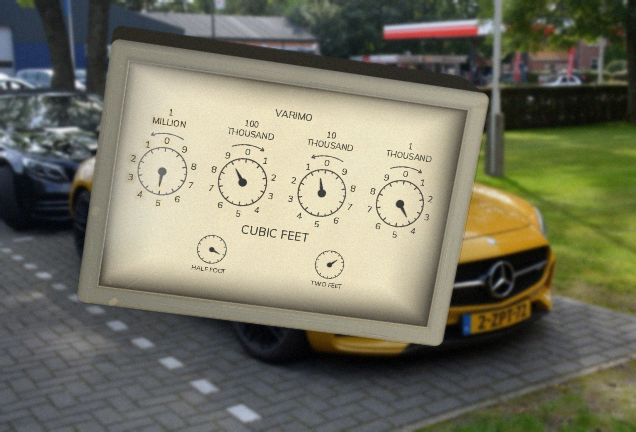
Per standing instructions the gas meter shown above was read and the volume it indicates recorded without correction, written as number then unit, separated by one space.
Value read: 490400 ft³
